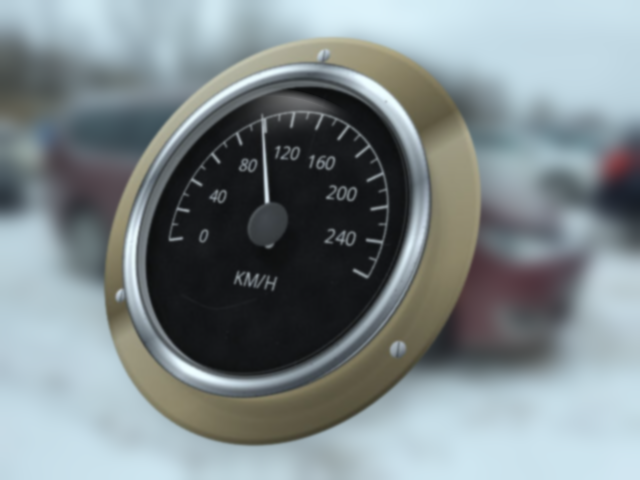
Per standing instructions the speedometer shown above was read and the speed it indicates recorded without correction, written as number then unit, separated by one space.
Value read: 100 km/h
